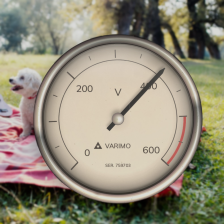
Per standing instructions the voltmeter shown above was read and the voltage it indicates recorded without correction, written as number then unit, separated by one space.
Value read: 400 V
